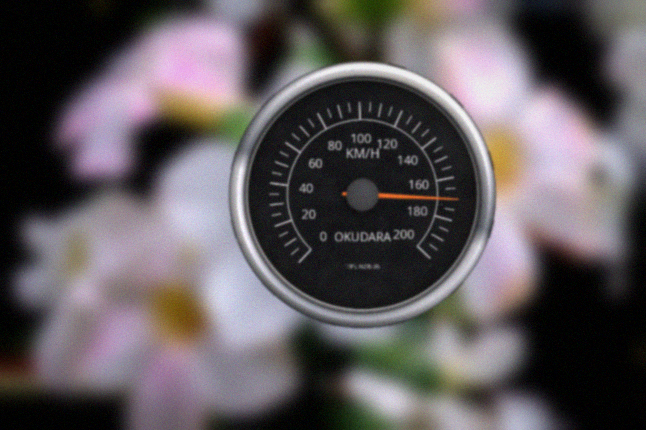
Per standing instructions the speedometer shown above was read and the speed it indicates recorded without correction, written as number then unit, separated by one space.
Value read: 170 km/h
